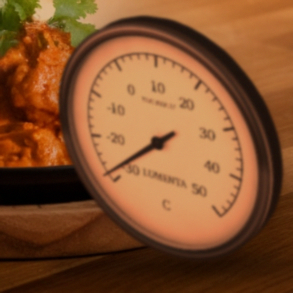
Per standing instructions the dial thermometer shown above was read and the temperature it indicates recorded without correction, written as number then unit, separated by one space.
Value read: -28 °C
